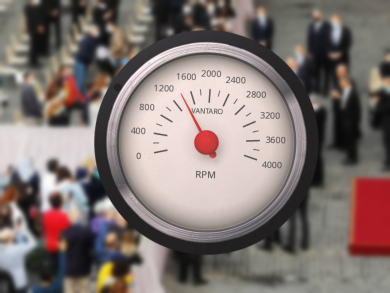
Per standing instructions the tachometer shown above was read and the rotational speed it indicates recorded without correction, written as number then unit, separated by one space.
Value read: 1400 rpm
